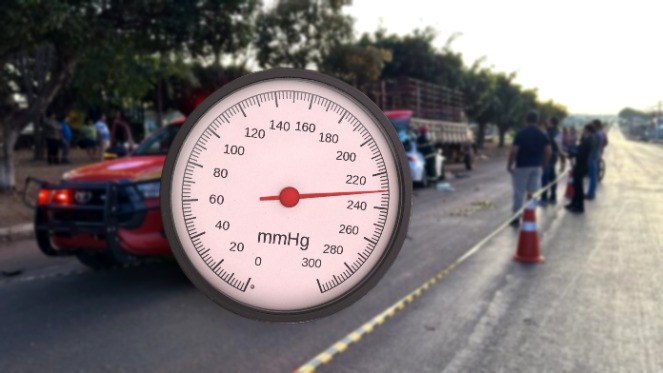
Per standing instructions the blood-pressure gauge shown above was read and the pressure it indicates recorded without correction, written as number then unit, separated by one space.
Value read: 230 mmHg
